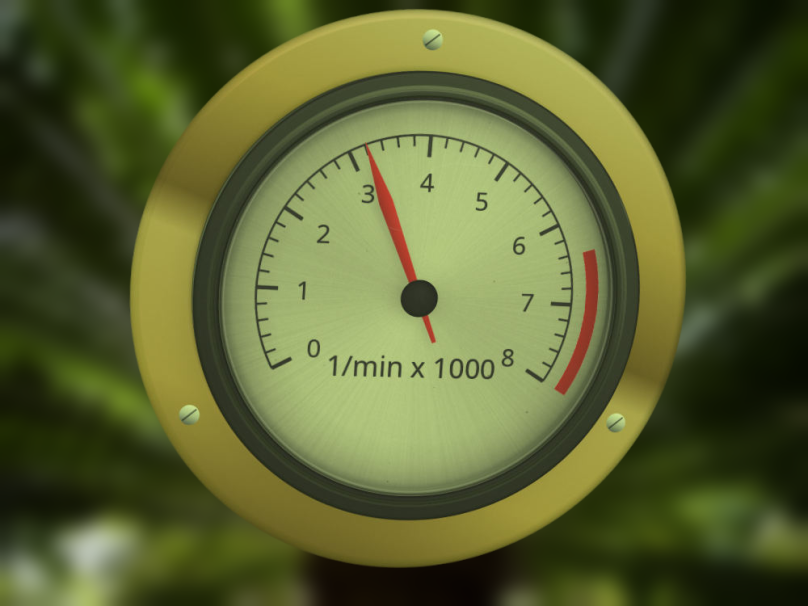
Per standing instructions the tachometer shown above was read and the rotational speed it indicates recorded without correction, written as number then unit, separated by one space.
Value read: 3200 rpm
